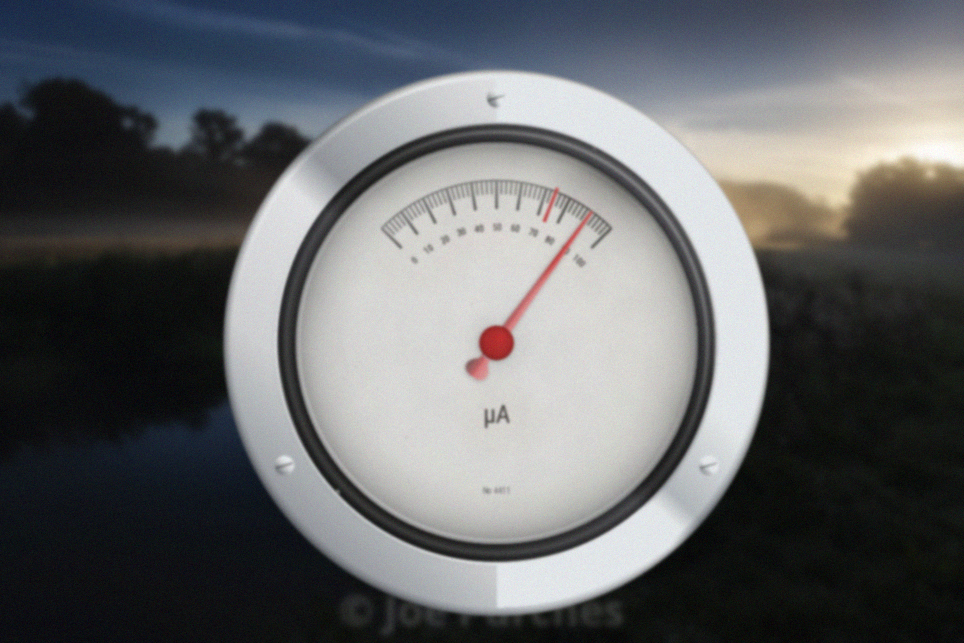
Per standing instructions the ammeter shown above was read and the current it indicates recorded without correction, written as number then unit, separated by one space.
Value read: 90 µA
